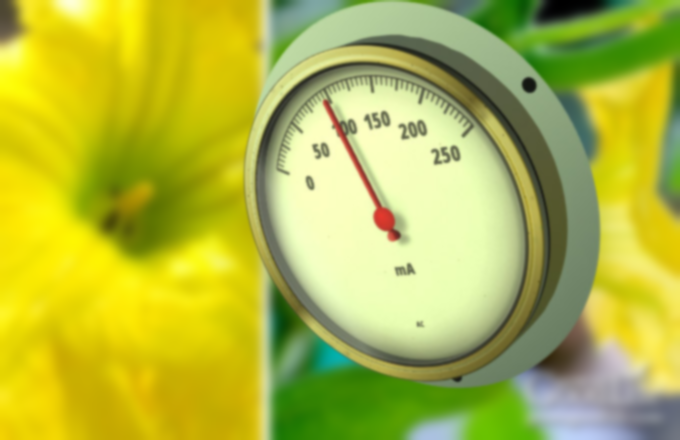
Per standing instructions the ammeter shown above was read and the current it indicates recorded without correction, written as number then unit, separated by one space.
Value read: 100 mA
